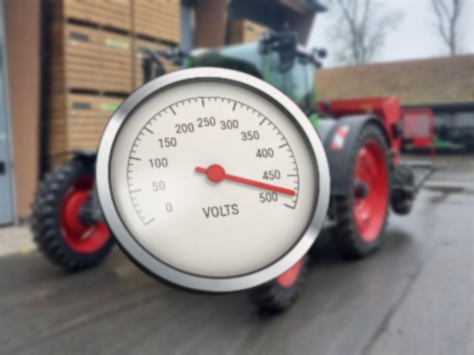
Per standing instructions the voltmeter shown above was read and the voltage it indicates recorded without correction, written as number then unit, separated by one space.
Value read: 480 V
